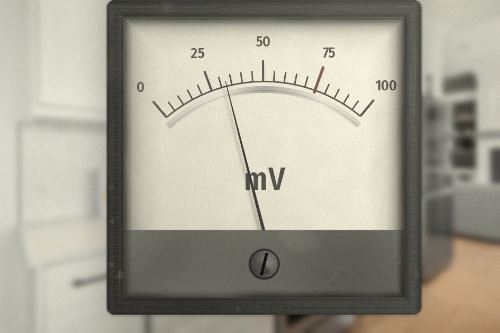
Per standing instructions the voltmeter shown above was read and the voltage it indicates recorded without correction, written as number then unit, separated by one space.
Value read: 32.5 mV
